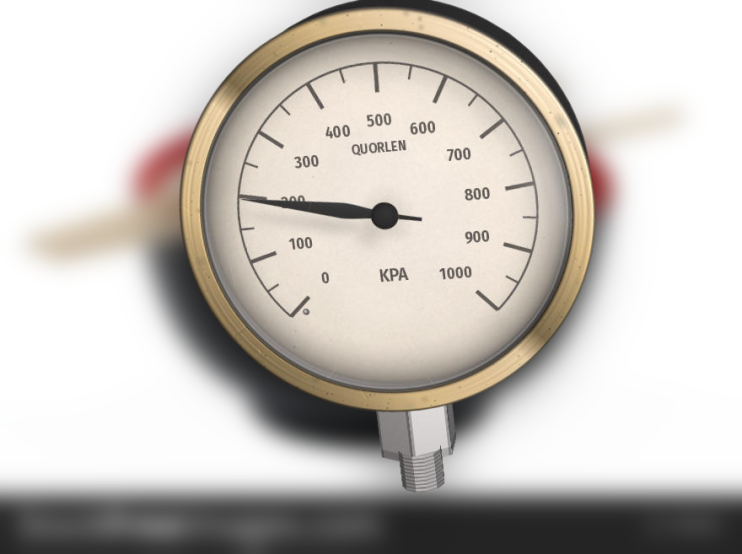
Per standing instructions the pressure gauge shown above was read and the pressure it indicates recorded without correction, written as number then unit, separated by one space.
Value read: 200 kPa
